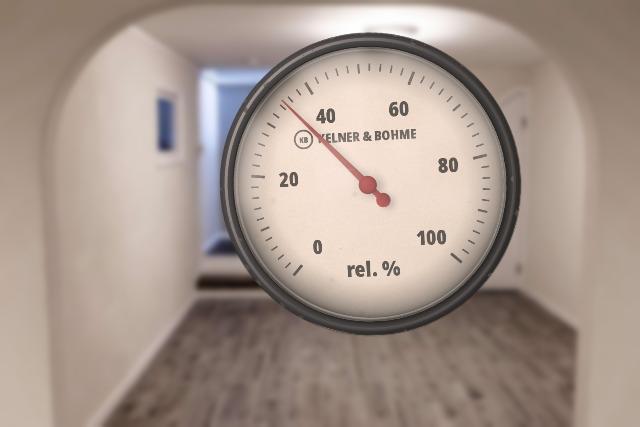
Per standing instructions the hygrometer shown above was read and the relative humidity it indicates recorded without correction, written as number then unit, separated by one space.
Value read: 35 %
